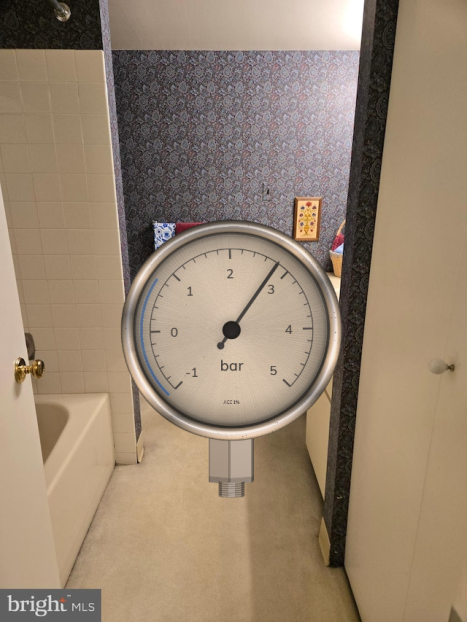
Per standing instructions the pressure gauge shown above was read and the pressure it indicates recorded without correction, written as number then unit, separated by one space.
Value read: 2.8 bar
